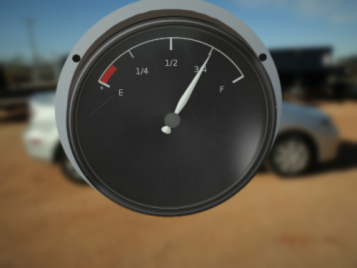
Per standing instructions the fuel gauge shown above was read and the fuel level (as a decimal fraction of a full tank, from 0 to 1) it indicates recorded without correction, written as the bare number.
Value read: 0.75
